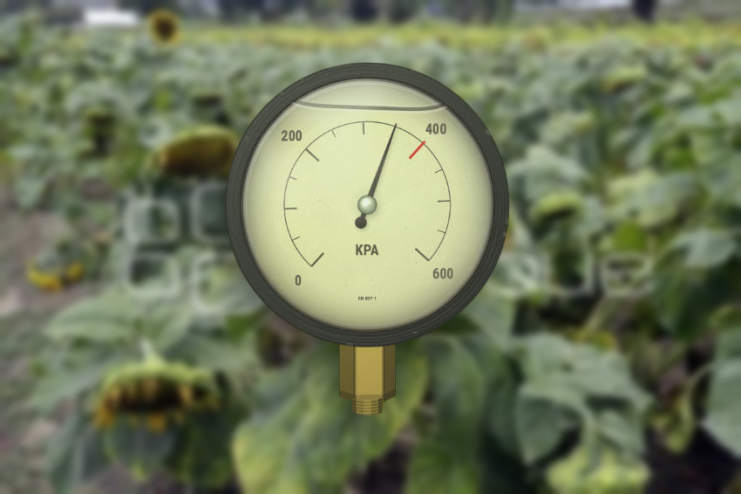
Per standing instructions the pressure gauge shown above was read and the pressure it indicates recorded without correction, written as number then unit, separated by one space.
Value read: 350 kPa
